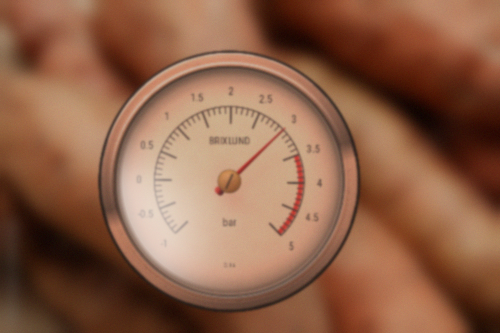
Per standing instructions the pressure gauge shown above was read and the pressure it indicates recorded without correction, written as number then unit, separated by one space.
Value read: 3 bar
